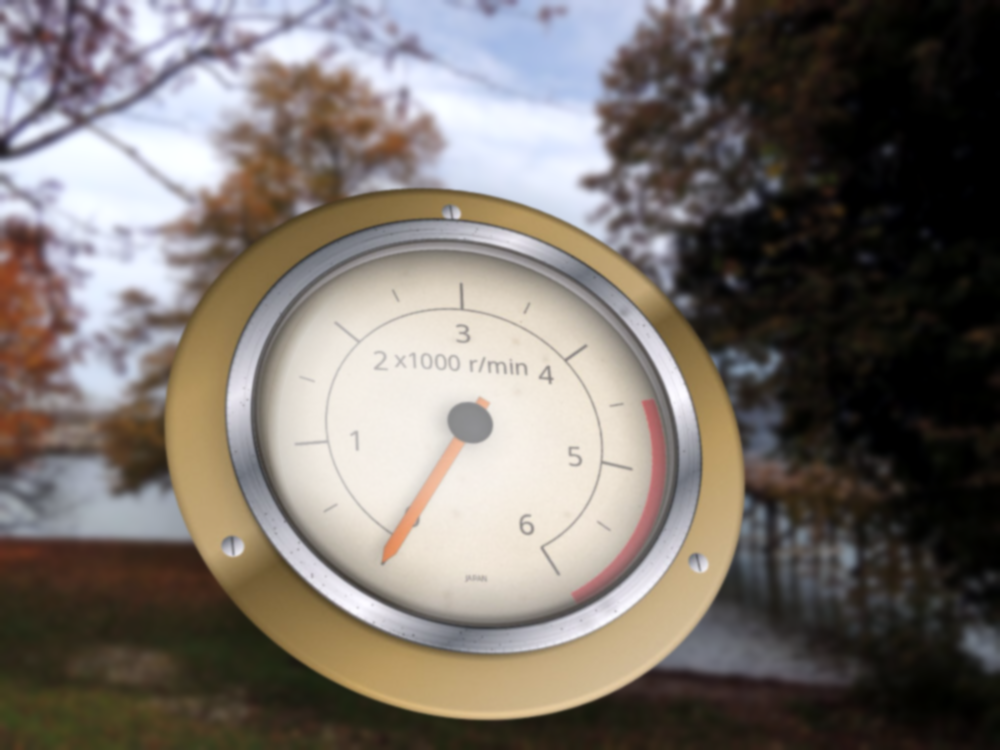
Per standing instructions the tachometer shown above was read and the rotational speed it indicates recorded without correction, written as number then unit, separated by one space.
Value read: 0 rpm
